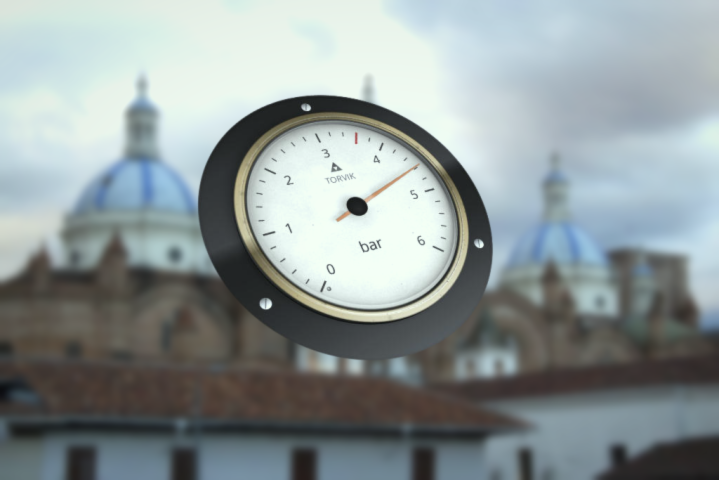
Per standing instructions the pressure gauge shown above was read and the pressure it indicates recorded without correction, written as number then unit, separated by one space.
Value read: 4.6 bar
